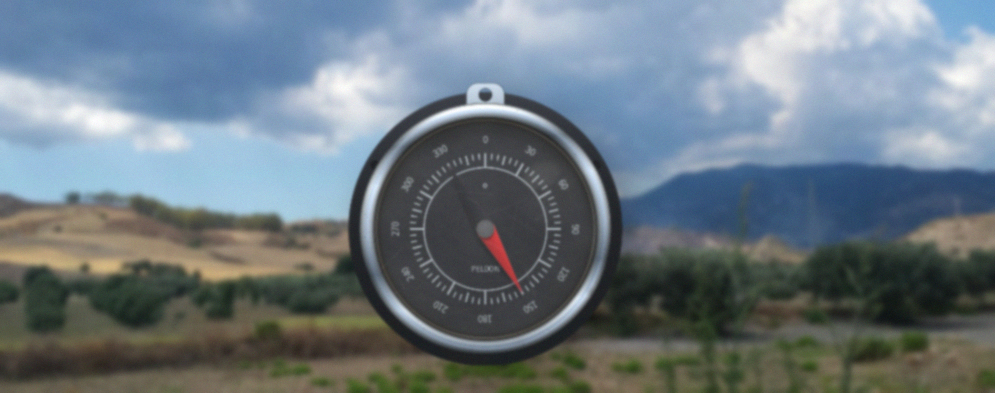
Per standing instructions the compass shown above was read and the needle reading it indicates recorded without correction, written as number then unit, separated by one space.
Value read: 150 °
